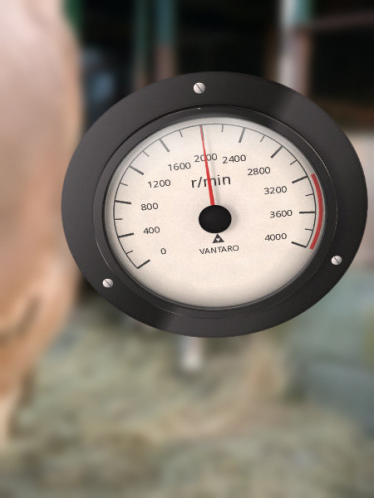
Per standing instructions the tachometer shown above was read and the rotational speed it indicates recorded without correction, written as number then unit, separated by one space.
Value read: 2000 rpm
